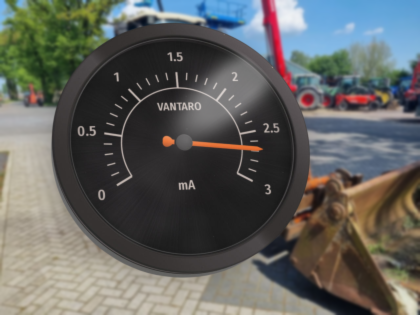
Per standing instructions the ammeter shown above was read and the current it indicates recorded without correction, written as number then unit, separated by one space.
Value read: 2.7 mA
